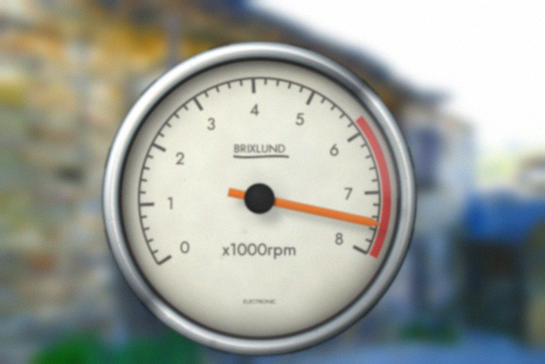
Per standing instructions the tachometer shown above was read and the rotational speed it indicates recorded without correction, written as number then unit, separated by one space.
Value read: 7500 rpm
